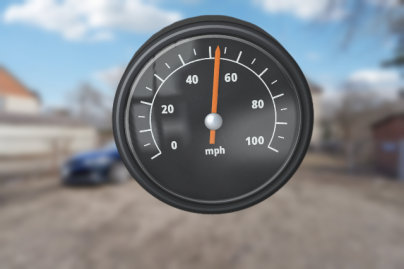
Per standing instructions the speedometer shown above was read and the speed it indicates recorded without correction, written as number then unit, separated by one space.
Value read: 52.5 mph
